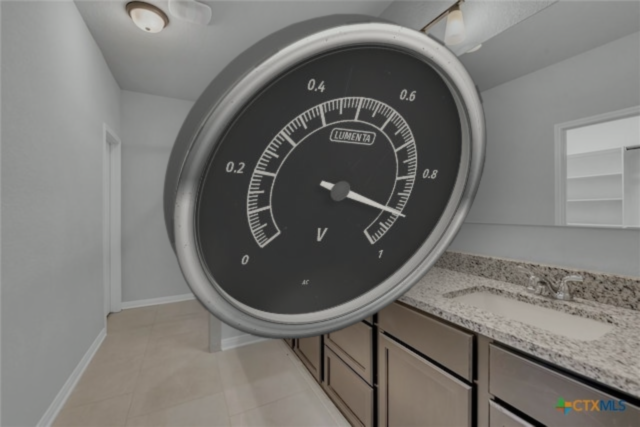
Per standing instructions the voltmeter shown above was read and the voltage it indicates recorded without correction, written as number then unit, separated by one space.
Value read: 0.9 V
